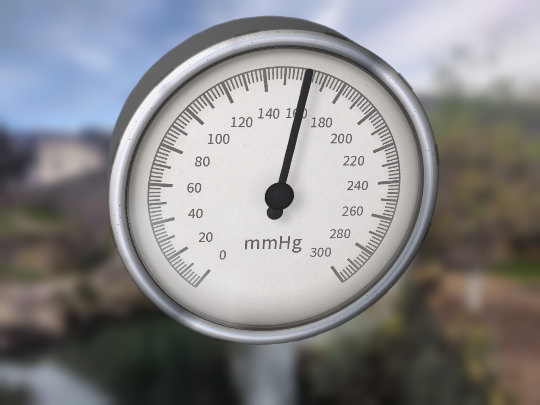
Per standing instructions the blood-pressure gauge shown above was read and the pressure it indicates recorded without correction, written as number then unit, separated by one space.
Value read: 160 mmHg
